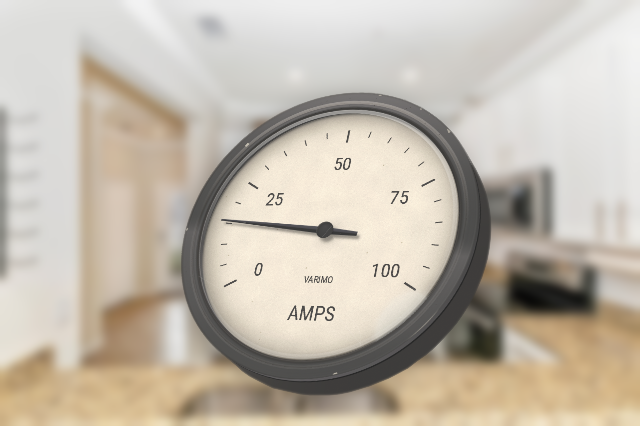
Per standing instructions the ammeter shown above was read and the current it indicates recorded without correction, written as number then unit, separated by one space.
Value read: 15 A
